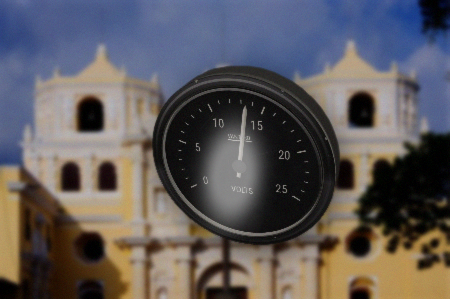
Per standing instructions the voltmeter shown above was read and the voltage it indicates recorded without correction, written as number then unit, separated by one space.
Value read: 13.5 V
